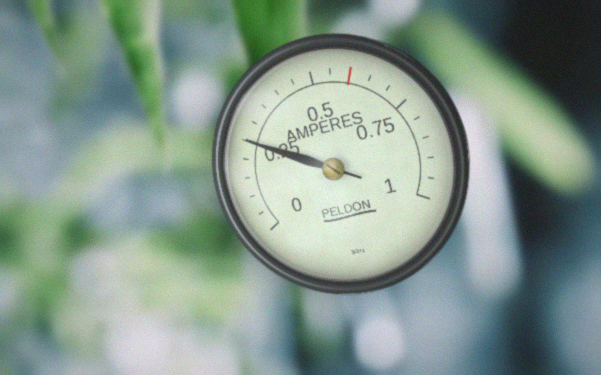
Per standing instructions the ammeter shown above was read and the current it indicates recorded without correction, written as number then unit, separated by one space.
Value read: 0.25 A
